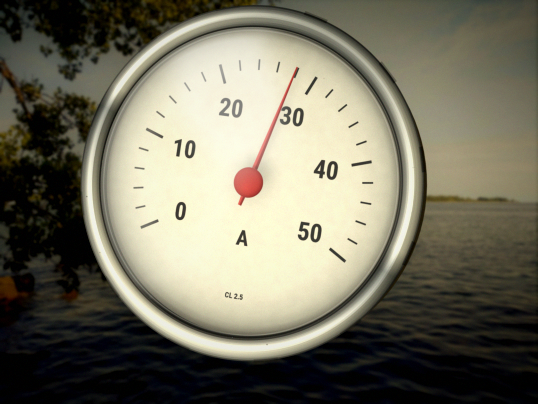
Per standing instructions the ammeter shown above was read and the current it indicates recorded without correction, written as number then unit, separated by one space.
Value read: 28 A
